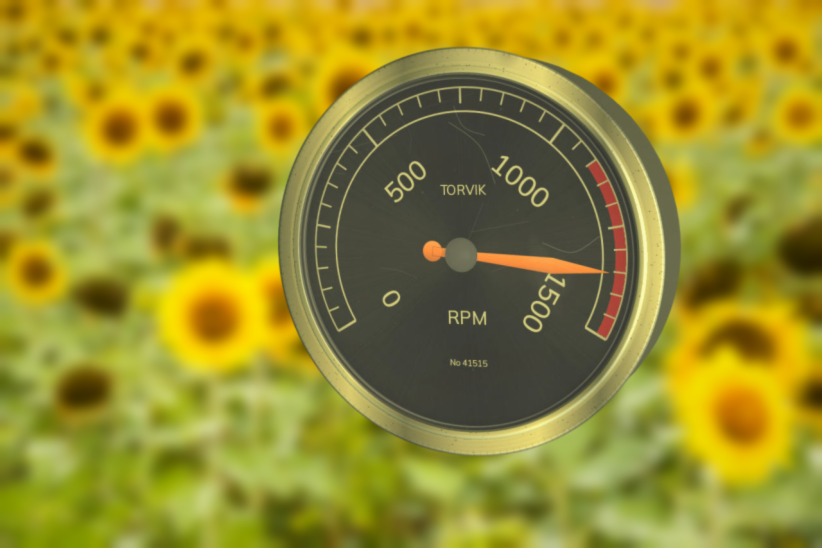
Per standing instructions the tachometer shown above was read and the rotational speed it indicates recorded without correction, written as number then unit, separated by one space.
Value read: 1350 rpm
